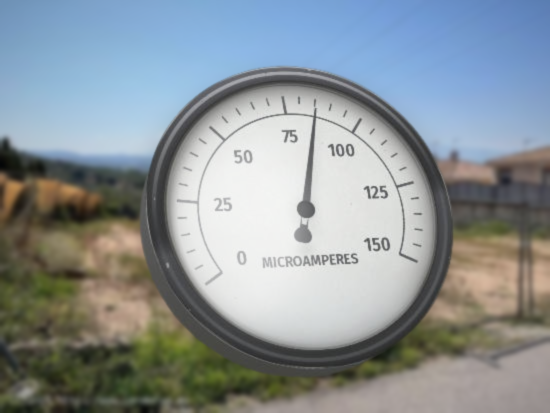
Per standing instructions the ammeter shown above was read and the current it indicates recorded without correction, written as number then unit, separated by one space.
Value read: 85 µA
